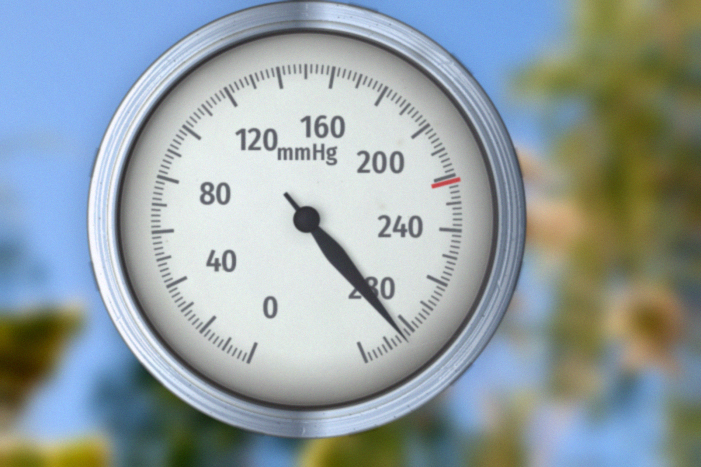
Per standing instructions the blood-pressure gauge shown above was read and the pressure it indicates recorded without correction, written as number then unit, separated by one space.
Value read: 284 mmHg
